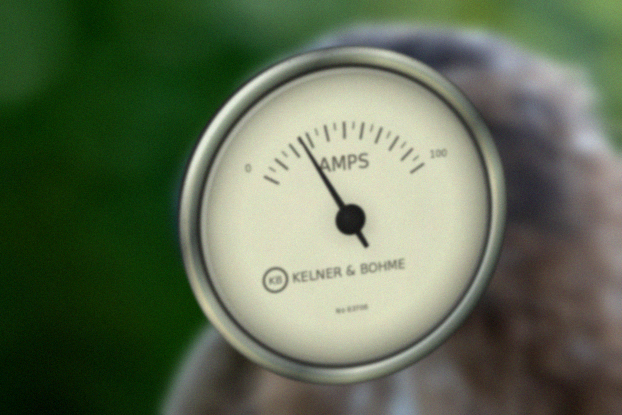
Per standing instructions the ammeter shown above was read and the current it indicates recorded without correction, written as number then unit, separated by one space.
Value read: 25 A
